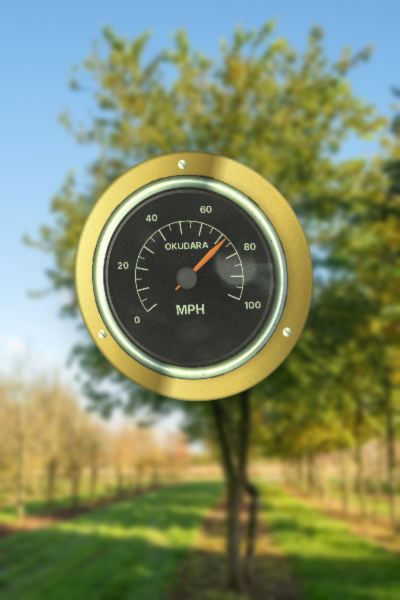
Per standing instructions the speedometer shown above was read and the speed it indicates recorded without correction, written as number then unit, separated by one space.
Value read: 72.5 mph
